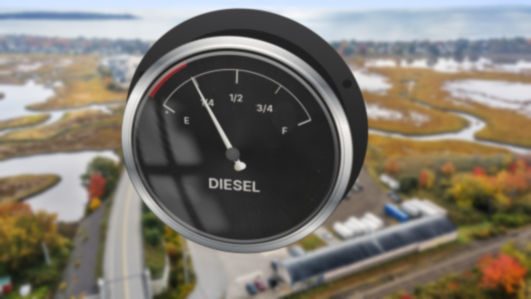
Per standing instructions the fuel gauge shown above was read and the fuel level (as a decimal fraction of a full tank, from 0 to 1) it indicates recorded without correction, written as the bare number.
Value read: 0.25
